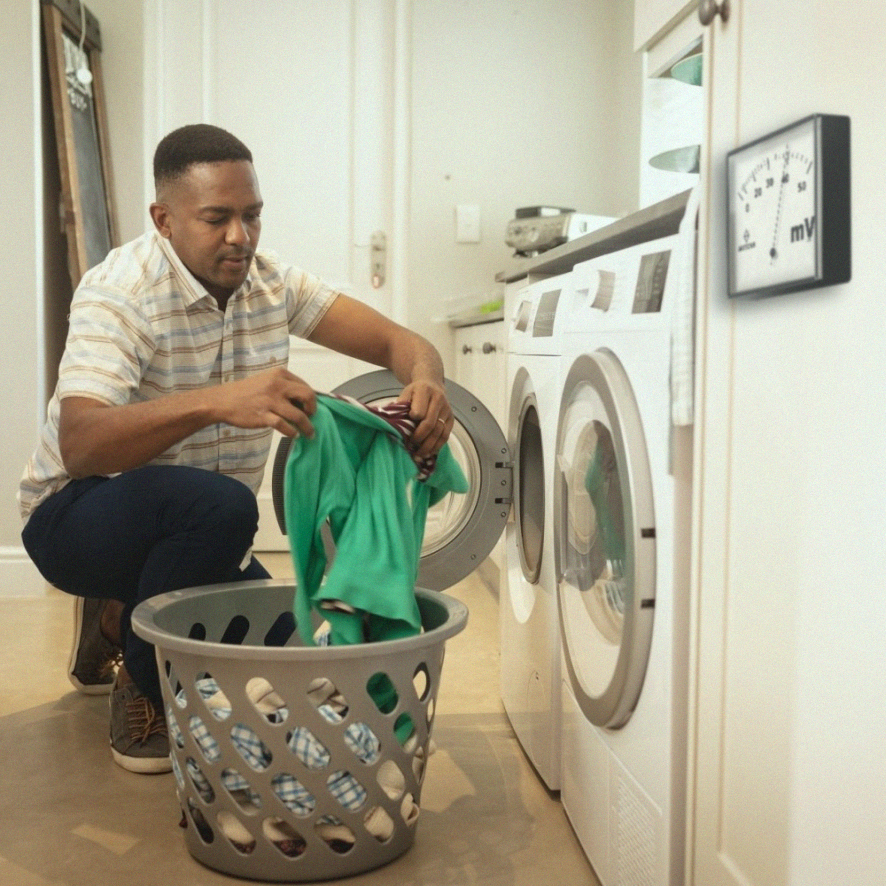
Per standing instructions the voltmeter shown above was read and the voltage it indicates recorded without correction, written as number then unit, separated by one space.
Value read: 40 mV
